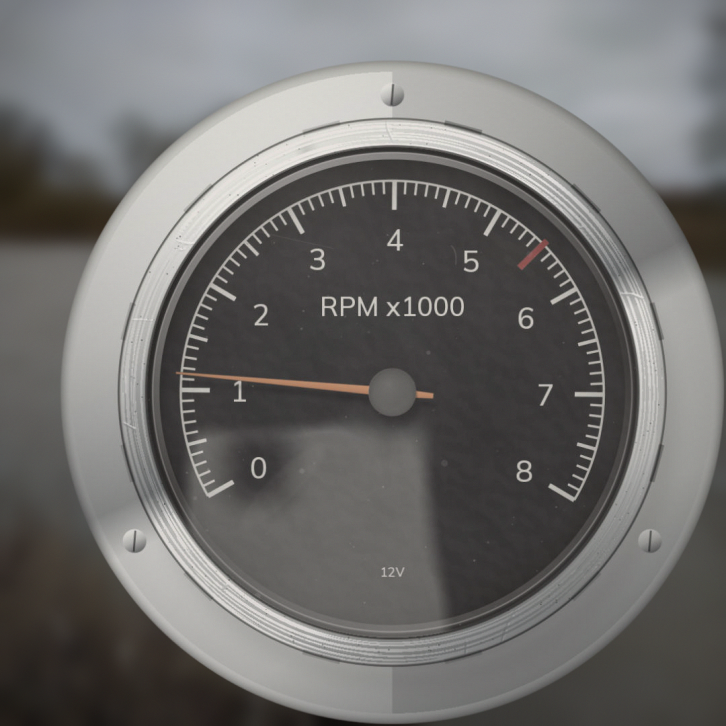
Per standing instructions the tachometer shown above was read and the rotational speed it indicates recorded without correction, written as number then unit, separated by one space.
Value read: 1150 rpm
